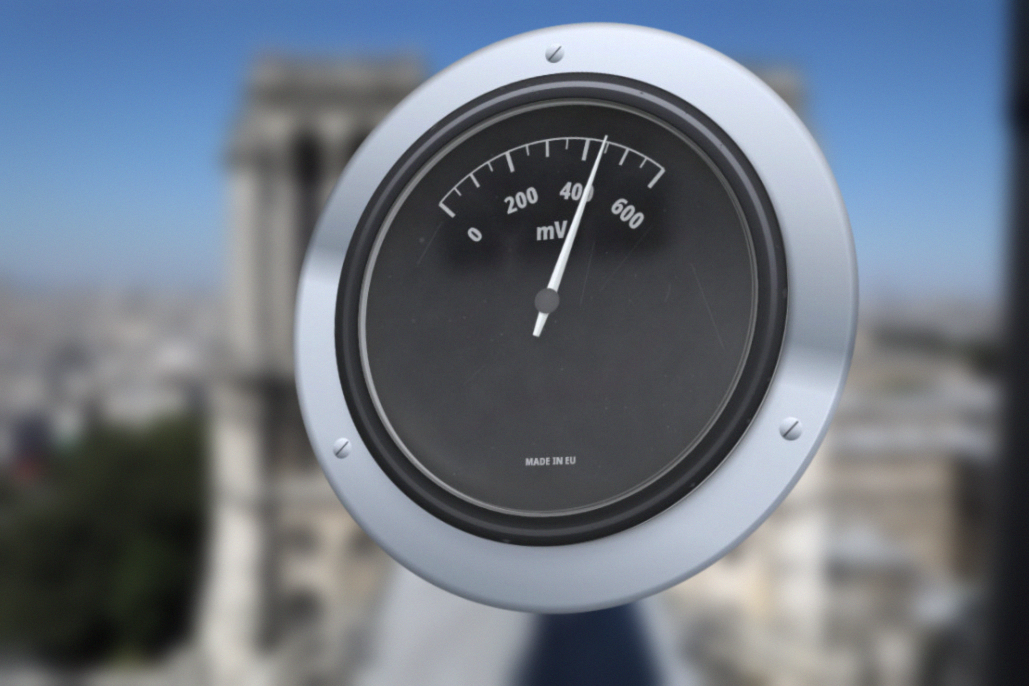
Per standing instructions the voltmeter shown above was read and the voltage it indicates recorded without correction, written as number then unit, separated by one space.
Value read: 450 mV
